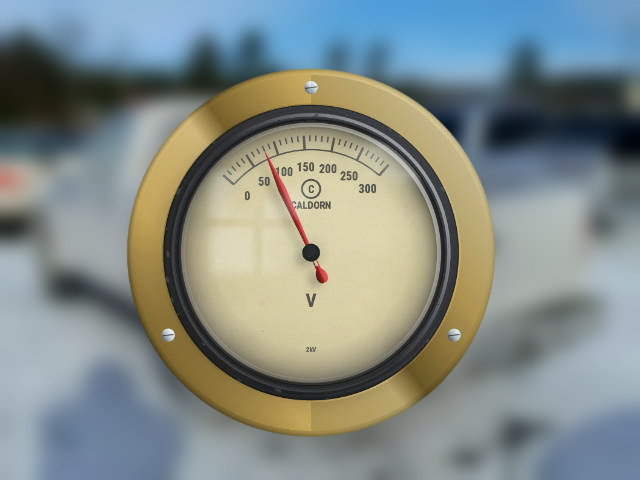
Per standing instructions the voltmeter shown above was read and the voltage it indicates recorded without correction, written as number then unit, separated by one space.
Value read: 80 V
